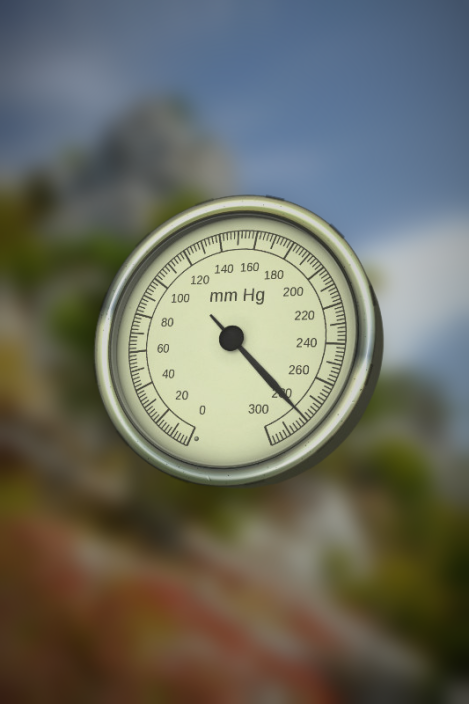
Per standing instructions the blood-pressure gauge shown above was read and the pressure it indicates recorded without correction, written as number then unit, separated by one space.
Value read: 280 mmHg
